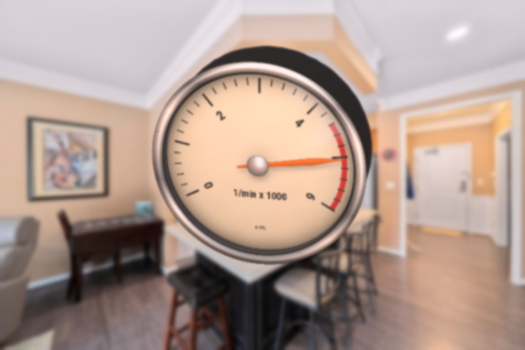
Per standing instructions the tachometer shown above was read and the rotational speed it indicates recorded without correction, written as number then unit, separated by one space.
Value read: 5000 rpm
